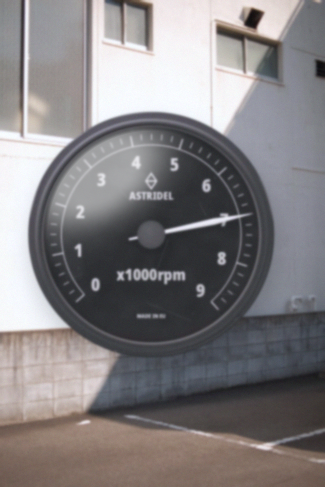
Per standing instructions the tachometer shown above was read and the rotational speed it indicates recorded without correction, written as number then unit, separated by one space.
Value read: 7000 rpm
